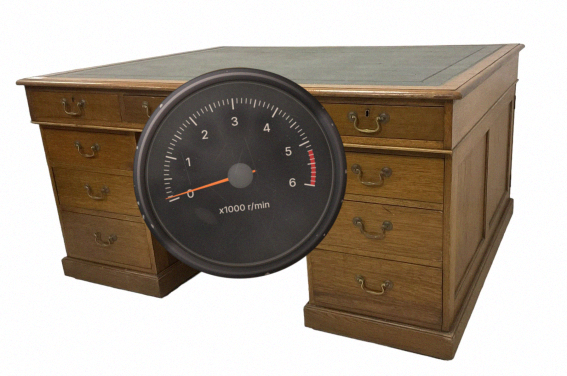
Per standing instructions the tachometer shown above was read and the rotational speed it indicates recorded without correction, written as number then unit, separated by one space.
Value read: 100 rpm
